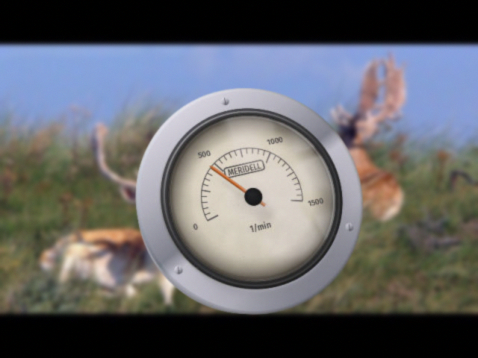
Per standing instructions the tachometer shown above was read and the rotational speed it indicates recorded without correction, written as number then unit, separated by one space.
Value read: 450 rpm
